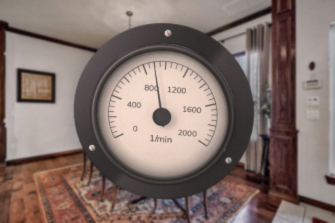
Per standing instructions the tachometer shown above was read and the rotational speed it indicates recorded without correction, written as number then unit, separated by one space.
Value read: 900 rpm
